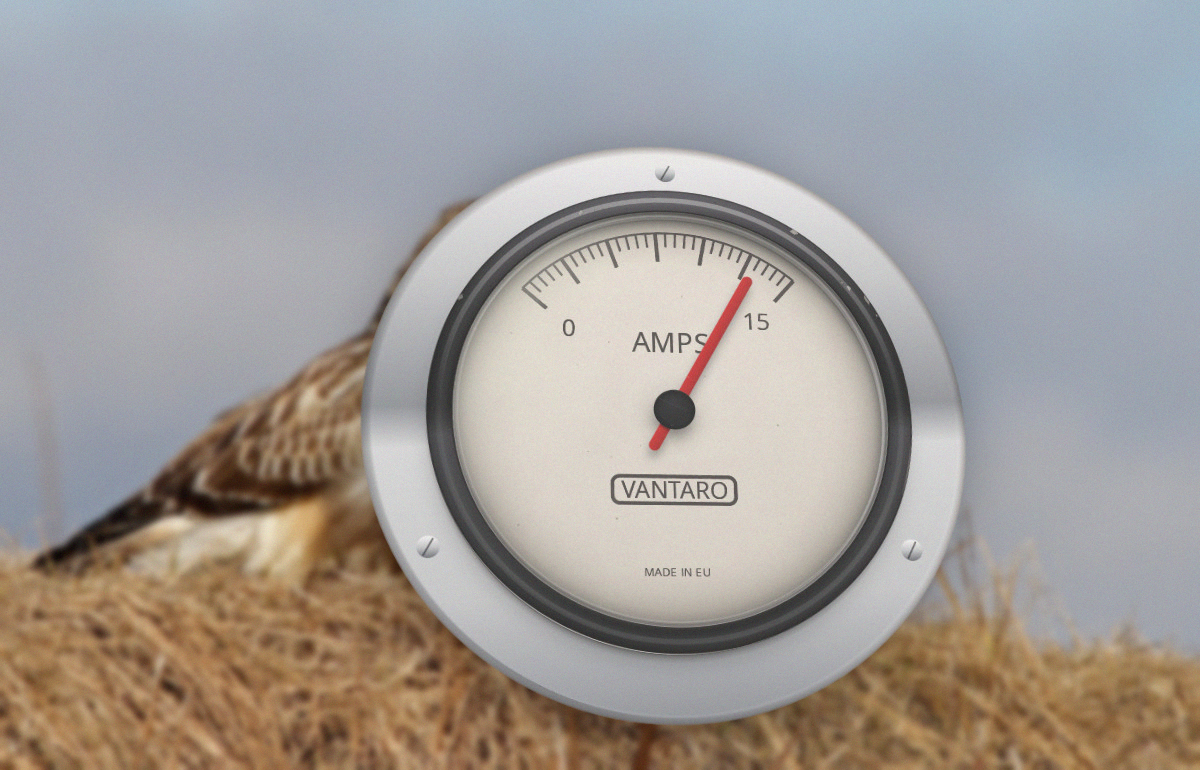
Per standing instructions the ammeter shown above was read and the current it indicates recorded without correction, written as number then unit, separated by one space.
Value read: 13 A
